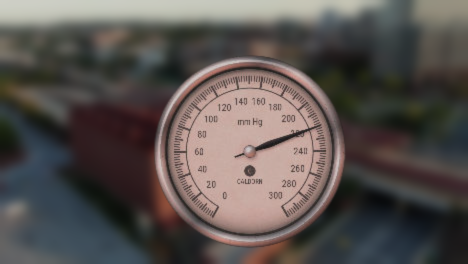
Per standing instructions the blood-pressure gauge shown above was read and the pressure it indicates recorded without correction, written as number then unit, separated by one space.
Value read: 220 mmHg
